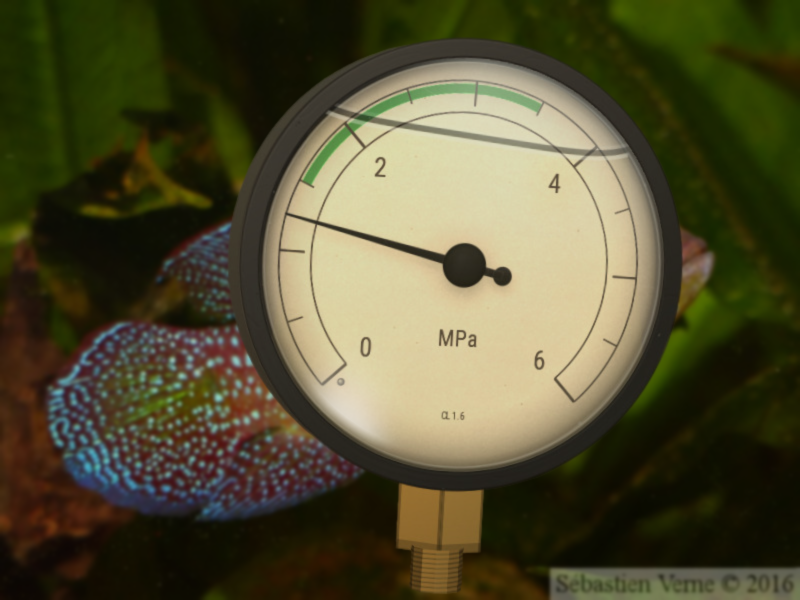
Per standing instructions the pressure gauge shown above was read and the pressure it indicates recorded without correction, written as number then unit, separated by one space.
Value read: 1.25 MPa
